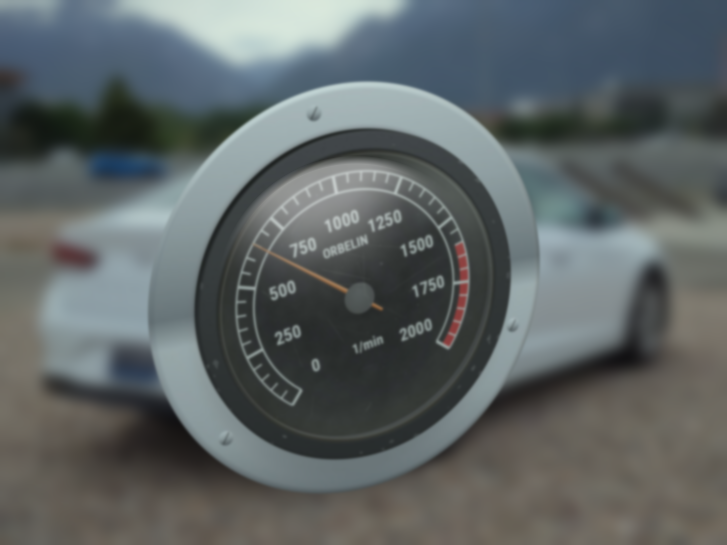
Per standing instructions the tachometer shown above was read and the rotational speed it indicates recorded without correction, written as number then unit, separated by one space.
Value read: 650 rpm
